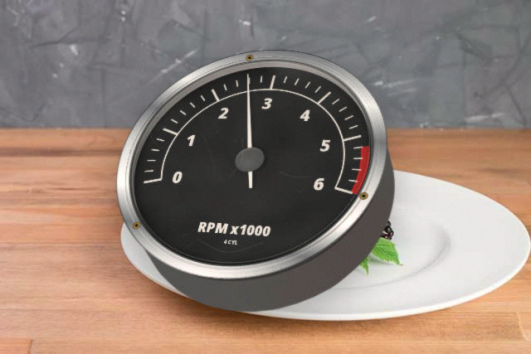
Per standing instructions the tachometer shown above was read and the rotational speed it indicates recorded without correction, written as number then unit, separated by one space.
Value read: 2600 rpm
